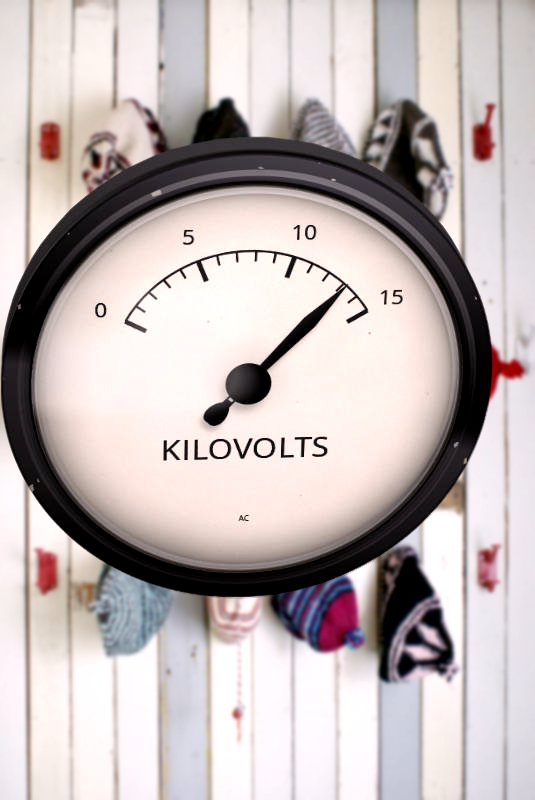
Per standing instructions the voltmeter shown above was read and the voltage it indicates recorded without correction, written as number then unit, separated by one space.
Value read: 13 kV
